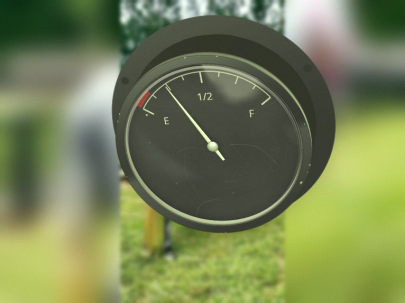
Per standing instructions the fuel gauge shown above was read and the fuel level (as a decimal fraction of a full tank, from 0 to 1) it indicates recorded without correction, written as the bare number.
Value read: 0.25
